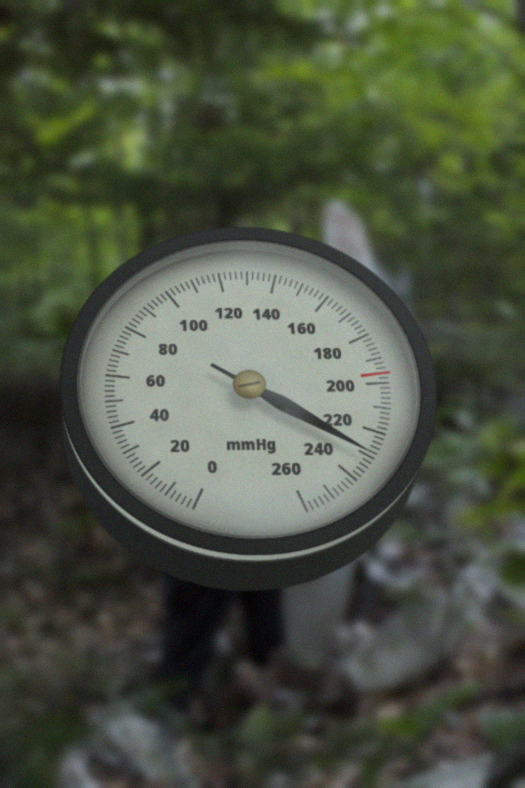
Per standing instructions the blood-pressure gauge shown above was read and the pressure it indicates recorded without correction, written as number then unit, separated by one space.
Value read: 230 mmHg
